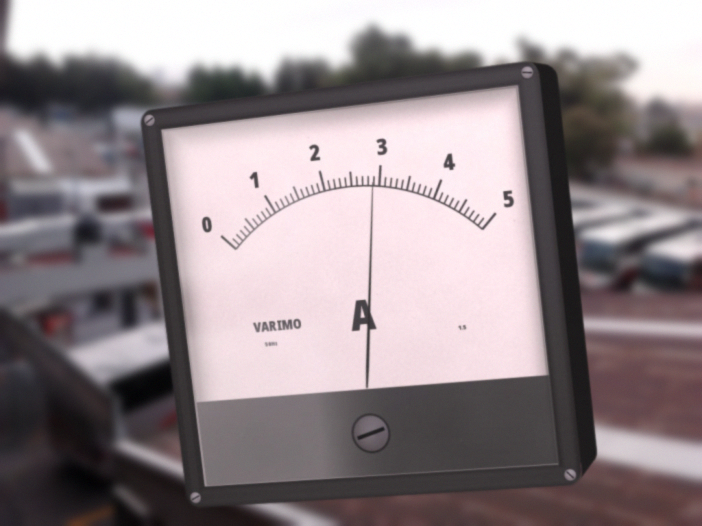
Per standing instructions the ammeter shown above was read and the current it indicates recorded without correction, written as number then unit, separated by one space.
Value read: 2.9 A
